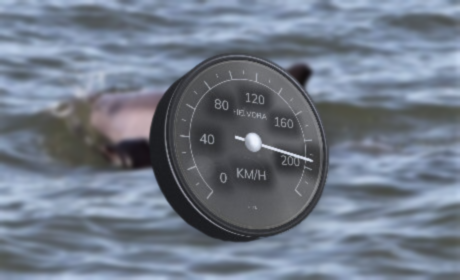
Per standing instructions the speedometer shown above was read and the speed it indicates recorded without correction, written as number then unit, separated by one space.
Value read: 195 km/h
